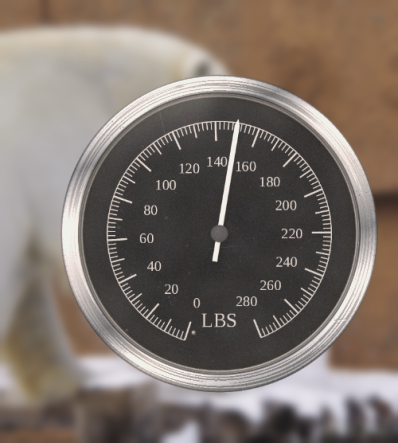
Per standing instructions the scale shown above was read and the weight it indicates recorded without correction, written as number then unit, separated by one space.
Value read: 150 lb
